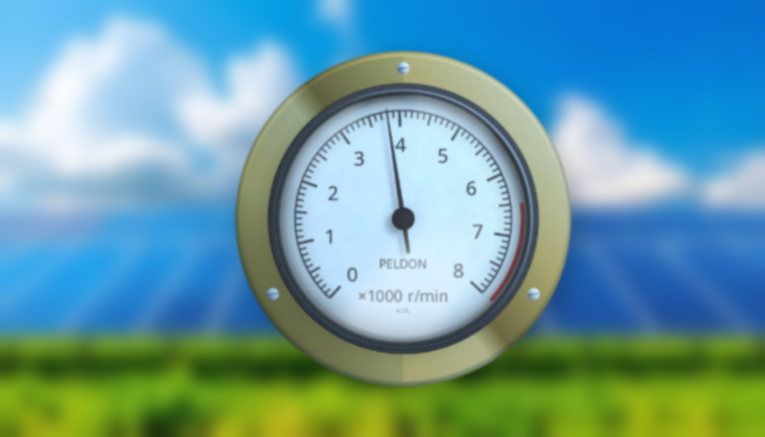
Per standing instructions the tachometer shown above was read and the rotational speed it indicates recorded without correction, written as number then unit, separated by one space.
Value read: 3800 rpm
